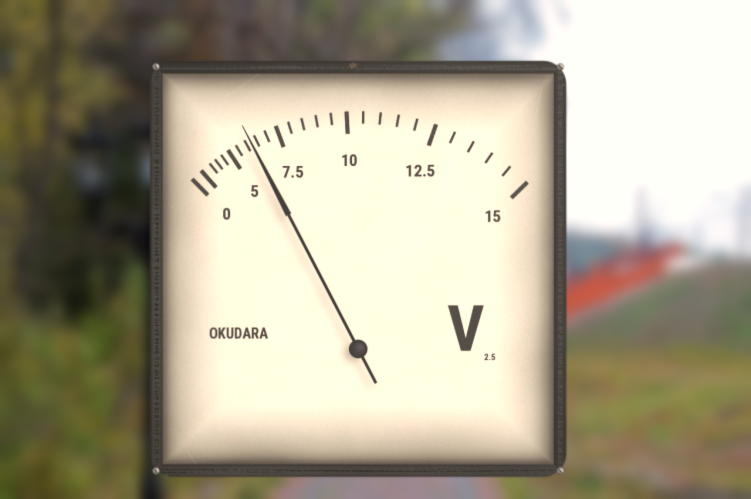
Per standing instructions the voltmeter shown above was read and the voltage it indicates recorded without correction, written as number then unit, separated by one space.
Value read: 6.25 V
